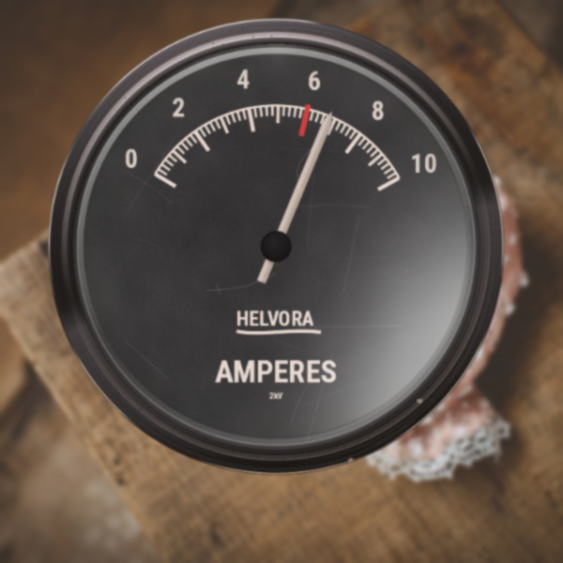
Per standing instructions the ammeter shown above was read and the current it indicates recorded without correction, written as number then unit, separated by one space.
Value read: 6.8 A
